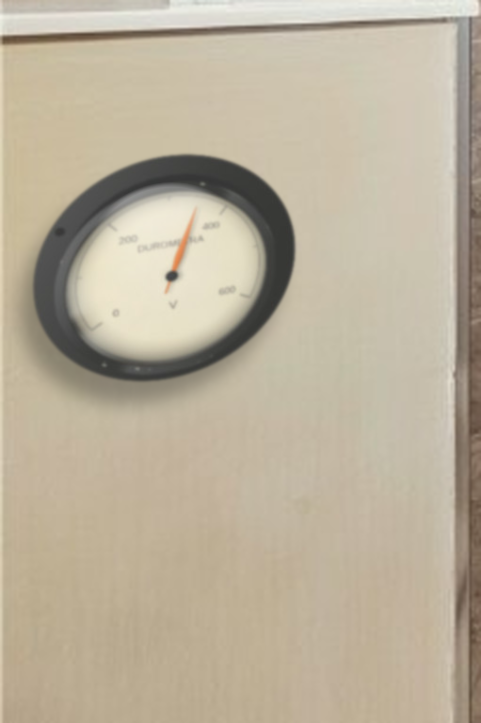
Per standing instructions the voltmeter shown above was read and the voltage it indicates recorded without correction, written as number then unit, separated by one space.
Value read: 350 V
